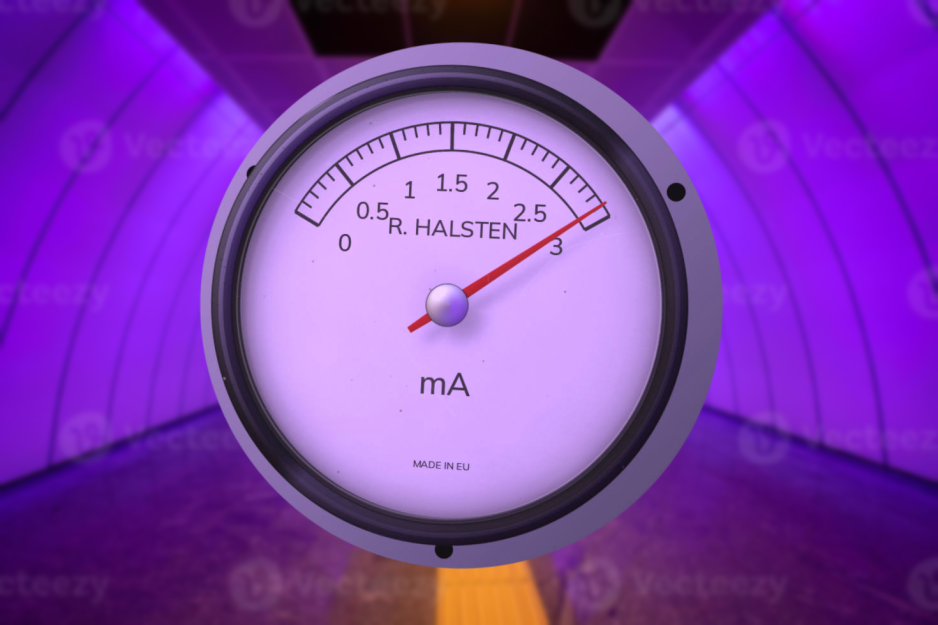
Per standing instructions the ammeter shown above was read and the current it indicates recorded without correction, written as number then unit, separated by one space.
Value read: 2.9 mA
